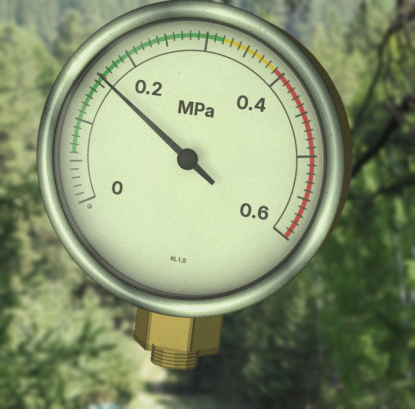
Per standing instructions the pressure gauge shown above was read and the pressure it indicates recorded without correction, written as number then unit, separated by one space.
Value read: 0.16 MPa
